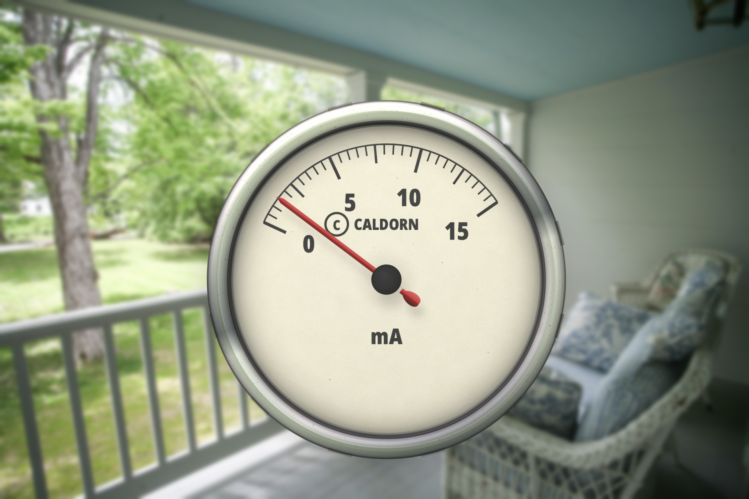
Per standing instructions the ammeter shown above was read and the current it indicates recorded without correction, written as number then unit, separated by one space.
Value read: 1.5 mA
